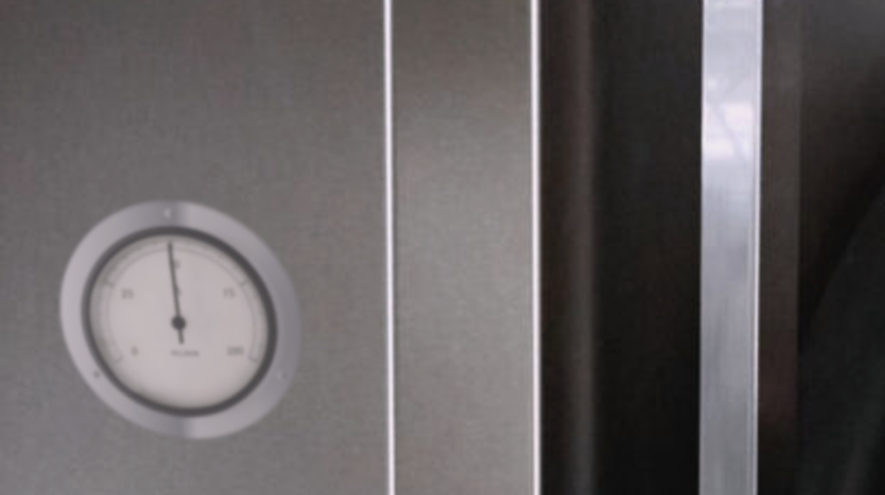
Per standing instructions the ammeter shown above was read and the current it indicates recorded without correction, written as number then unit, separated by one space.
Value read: 50 A
